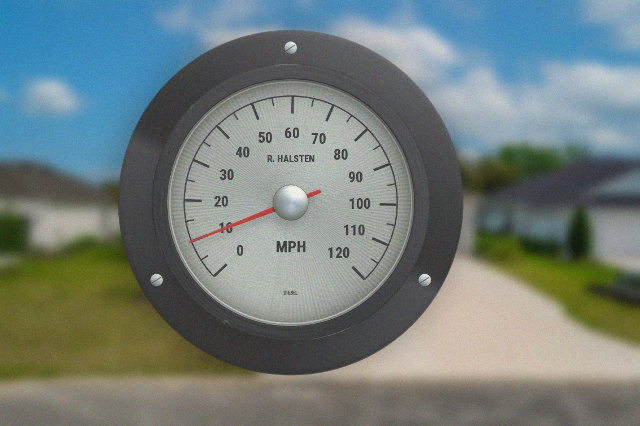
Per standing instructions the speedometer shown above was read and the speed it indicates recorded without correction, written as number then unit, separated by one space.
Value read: 10 mph
